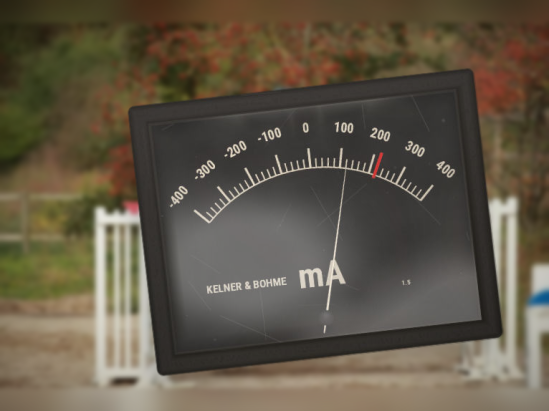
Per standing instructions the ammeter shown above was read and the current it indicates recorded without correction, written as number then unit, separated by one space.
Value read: 120 mA
